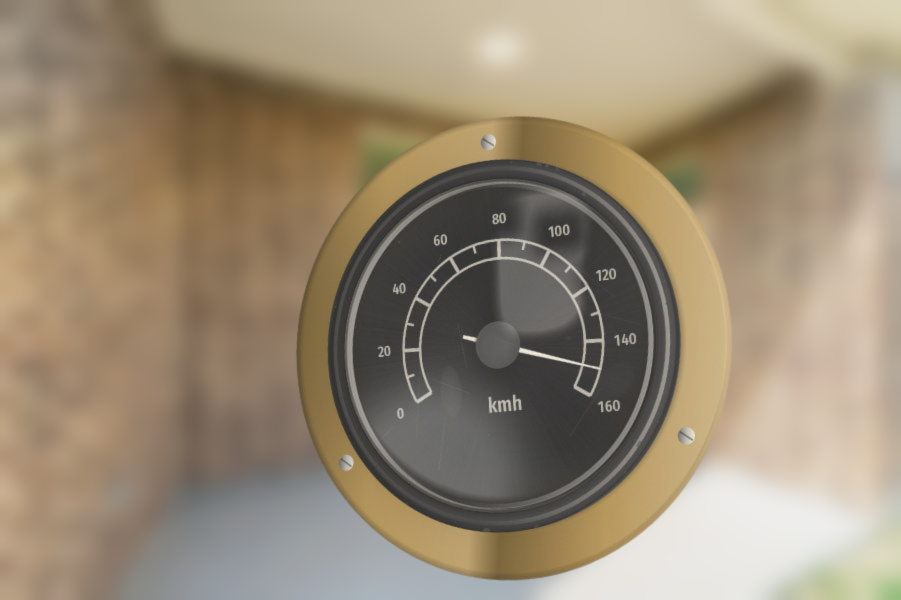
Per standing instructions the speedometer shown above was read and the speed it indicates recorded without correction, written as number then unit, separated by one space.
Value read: 150 km/h
